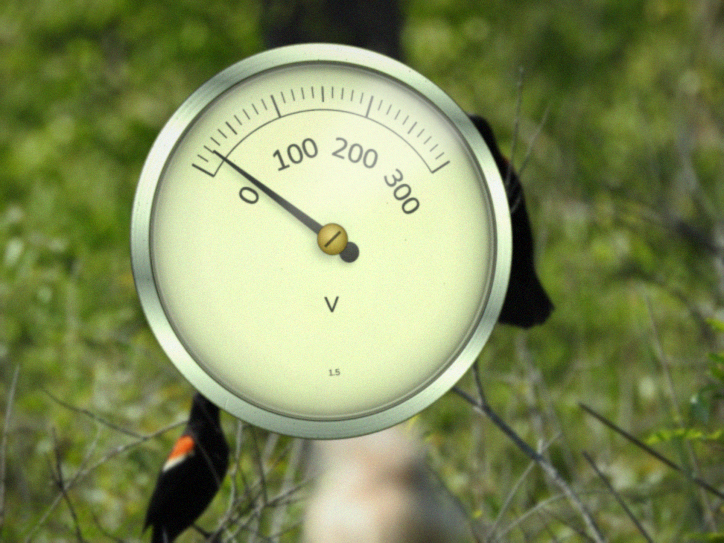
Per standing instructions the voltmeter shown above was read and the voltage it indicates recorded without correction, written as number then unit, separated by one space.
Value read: 20 V
